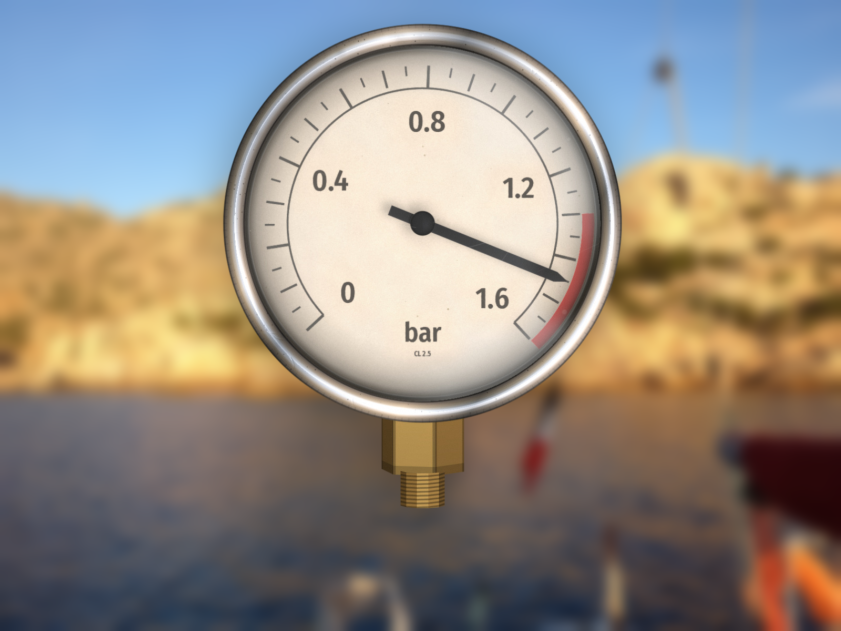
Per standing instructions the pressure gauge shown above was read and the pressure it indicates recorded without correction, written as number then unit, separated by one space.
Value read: 1.45 bar
